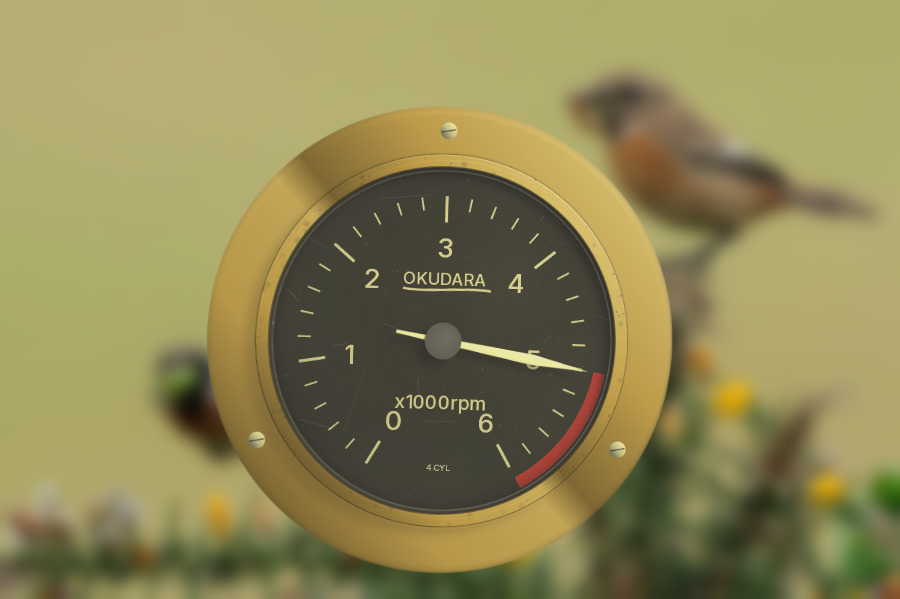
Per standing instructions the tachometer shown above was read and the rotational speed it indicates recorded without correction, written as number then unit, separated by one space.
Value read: 5000 rpm
